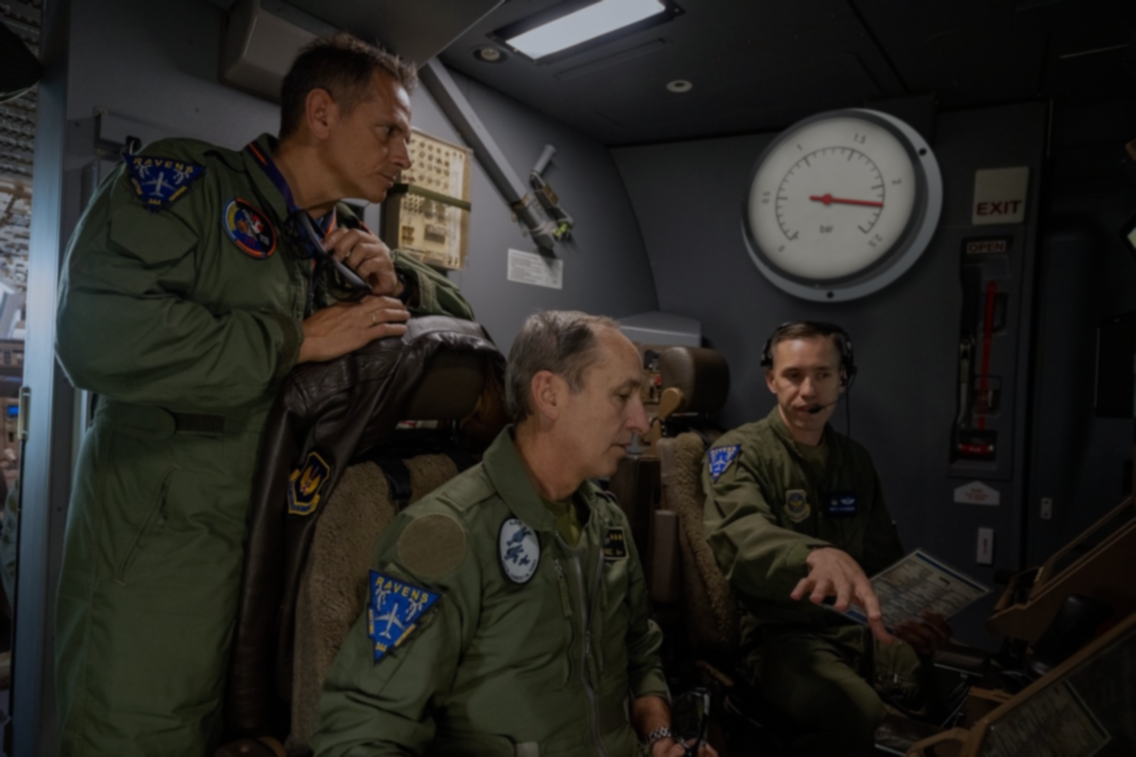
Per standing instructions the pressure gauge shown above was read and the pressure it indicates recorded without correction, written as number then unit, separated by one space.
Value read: 2.2 bar
